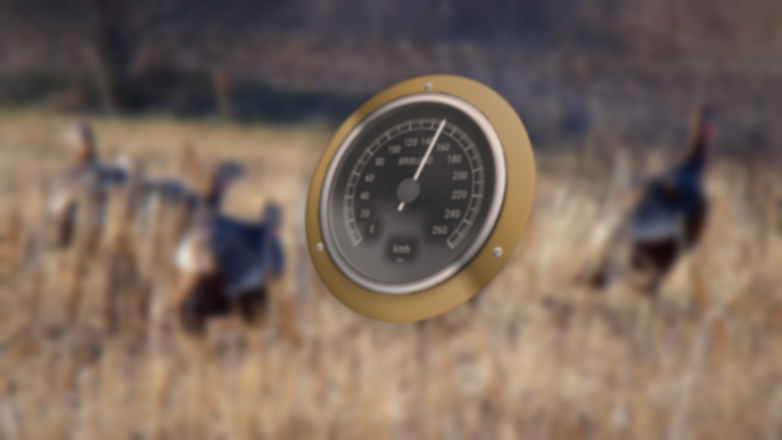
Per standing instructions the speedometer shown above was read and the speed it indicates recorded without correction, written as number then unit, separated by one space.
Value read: 150 km/h
